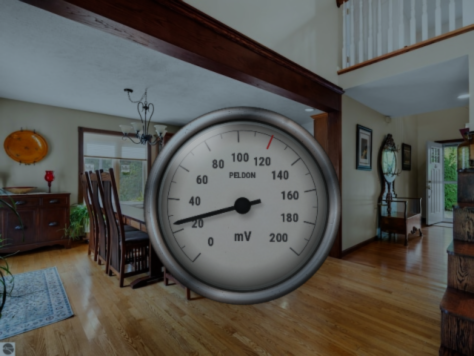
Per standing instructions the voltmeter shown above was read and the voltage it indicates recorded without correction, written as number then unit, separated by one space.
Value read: 25 mV
